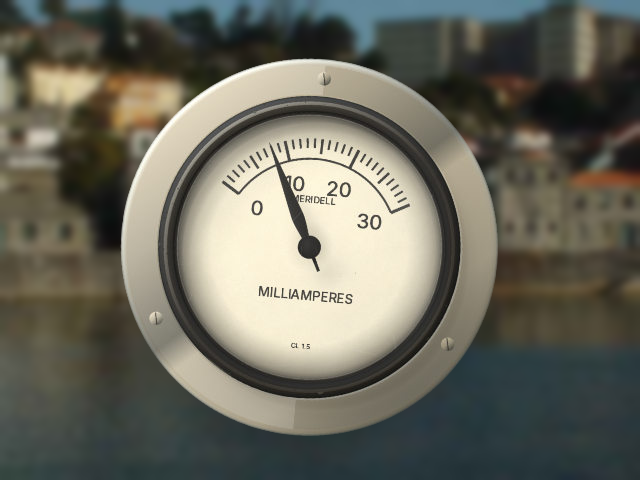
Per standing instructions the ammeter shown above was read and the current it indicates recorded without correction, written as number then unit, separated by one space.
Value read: 8 mA
